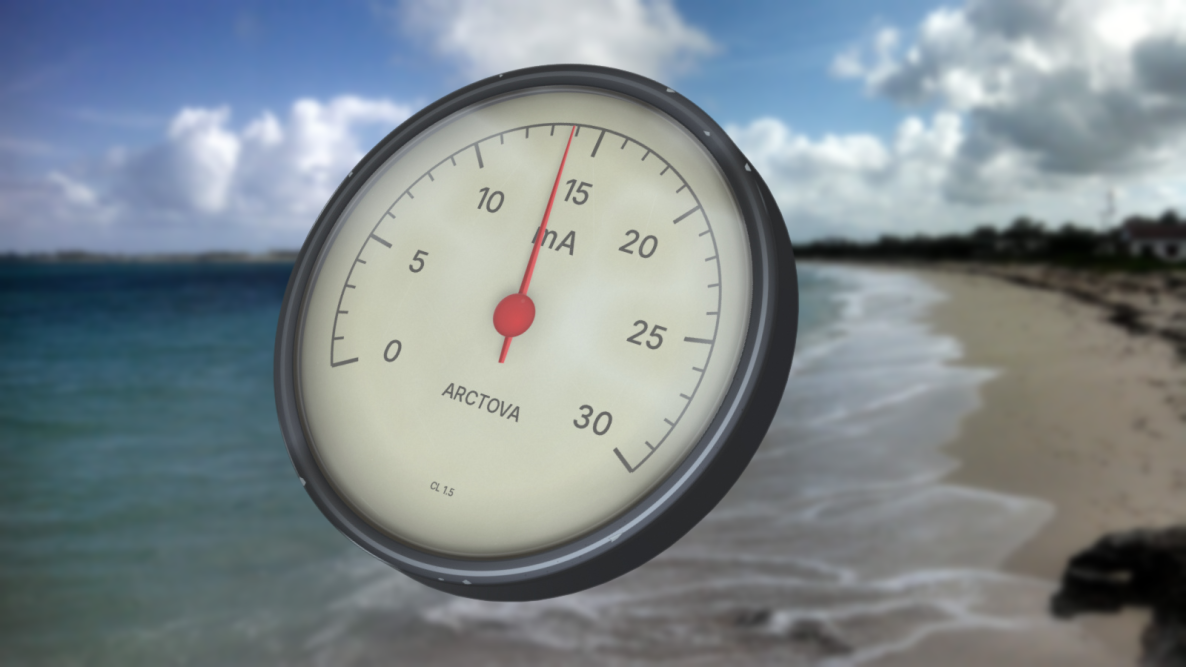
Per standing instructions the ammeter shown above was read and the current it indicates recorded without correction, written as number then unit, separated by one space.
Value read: 14 mA
